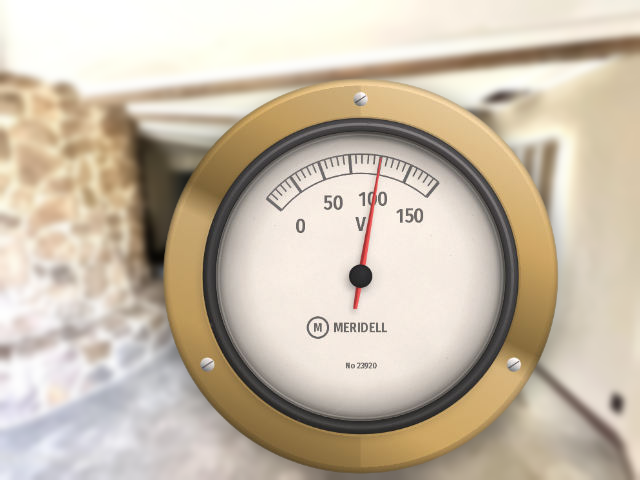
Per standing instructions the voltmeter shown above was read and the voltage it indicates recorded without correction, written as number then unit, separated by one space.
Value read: 100 V
